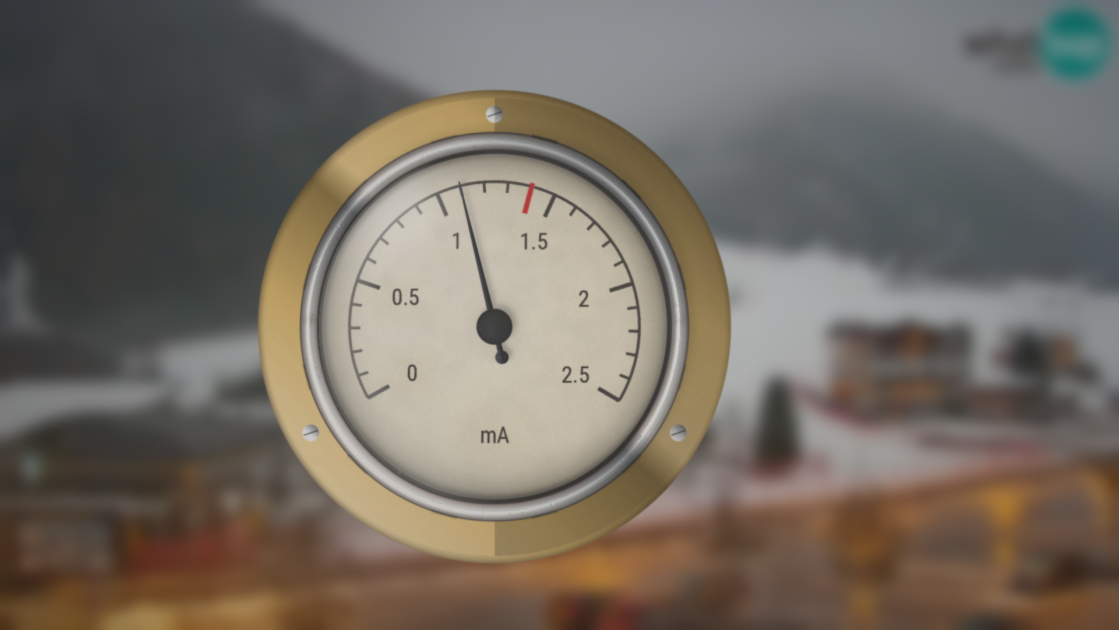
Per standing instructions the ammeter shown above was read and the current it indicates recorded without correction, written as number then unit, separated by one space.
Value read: 1.1 mA
